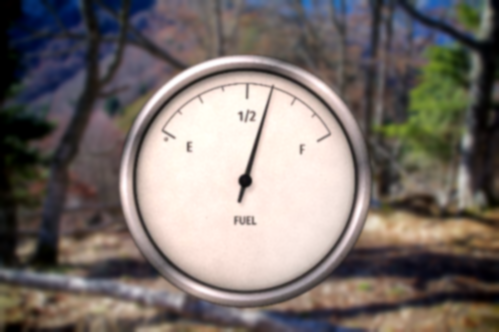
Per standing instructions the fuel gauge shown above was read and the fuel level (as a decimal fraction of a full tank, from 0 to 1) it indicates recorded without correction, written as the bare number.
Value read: 0.625
